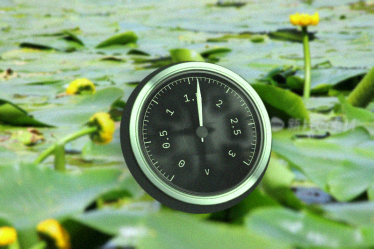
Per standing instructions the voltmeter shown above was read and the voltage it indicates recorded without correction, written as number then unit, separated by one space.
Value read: 1.6 V
